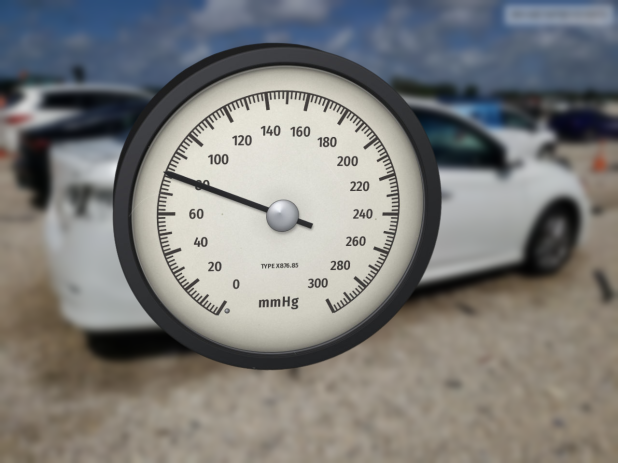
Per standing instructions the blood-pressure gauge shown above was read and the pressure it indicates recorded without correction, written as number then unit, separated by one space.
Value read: 80 mmHg
